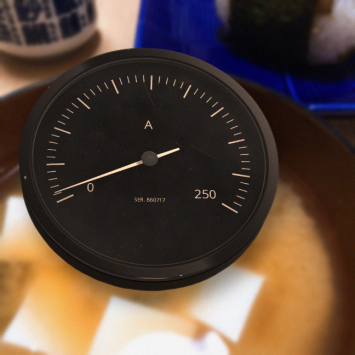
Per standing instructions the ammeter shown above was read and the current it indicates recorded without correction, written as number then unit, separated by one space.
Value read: 5 A
